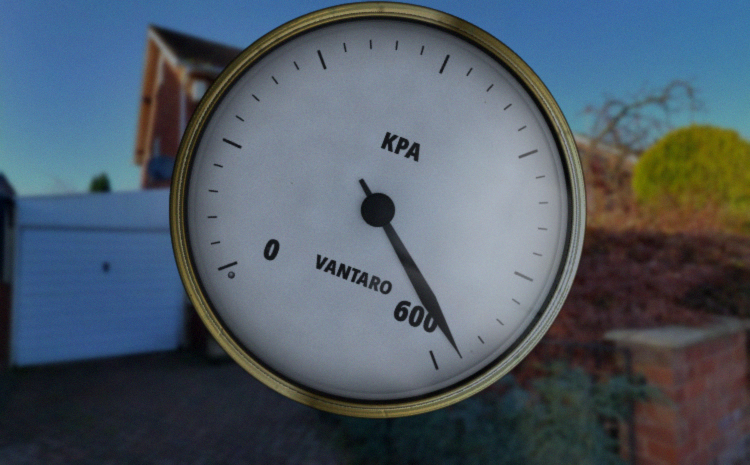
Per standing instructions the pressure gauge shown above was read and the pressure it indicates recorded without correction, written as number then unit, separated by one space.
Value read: 580 kPa
